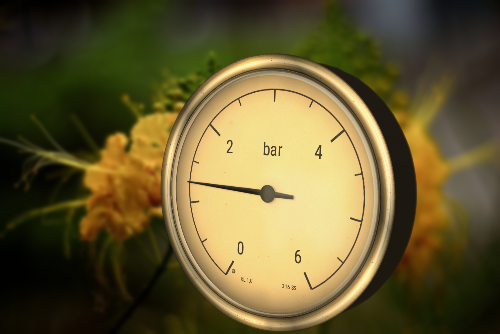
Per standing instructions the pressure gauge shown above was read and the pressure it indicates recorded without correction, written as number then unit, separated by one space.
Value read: 1.25 bar
